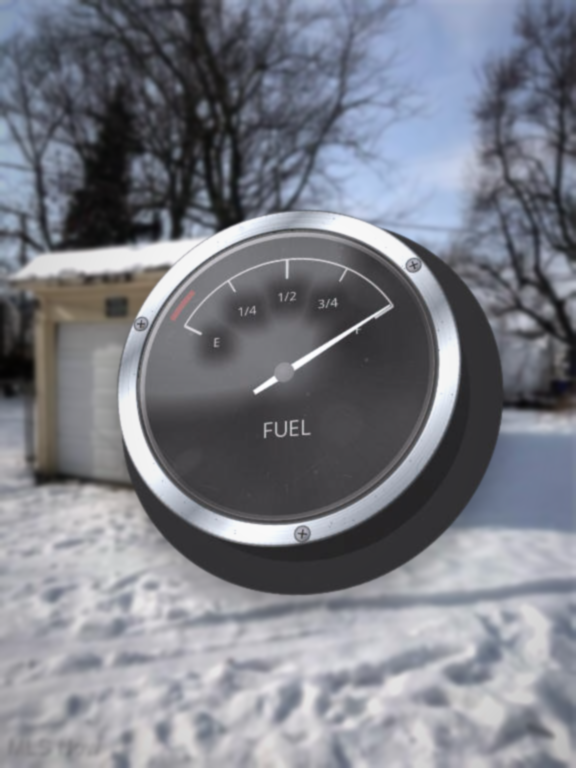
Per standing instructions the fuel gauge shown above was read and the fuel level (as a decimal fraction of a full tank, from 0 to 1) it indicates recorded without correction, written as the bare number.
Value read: 1
